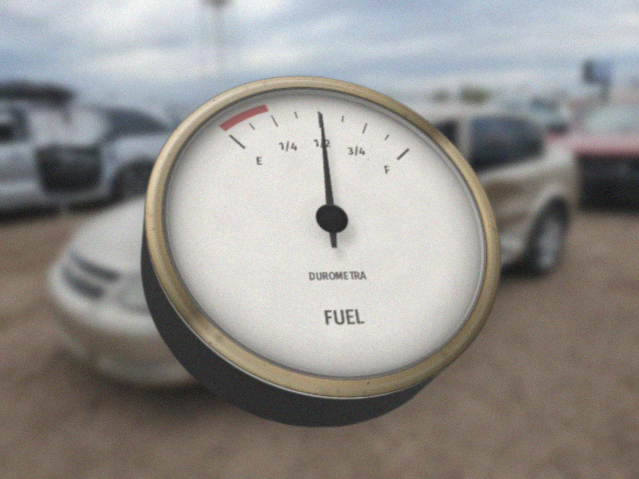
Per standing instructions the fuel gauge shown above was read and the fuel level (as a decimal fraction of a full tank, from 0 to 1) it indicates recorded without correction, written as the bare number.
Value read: 0.5
